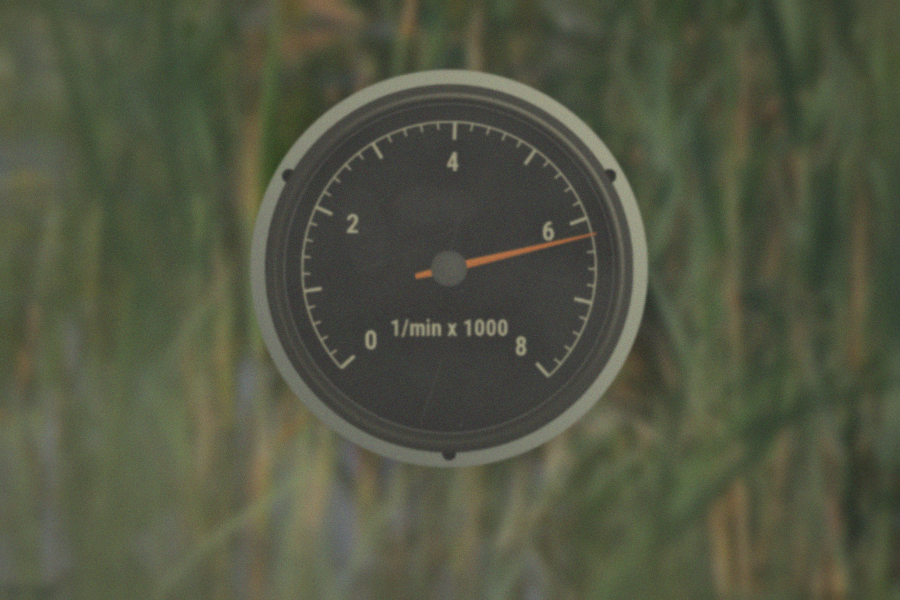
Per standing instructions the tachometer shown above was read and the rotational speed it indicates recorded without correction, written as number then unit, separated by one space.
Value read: 6200 rpm
